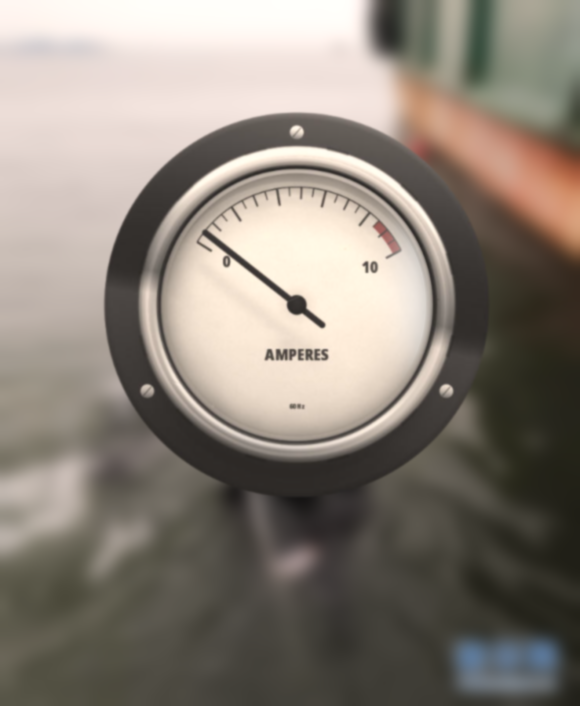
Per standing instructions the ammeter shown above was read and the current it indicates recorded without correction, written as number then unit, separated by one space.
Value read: 0.5 A
